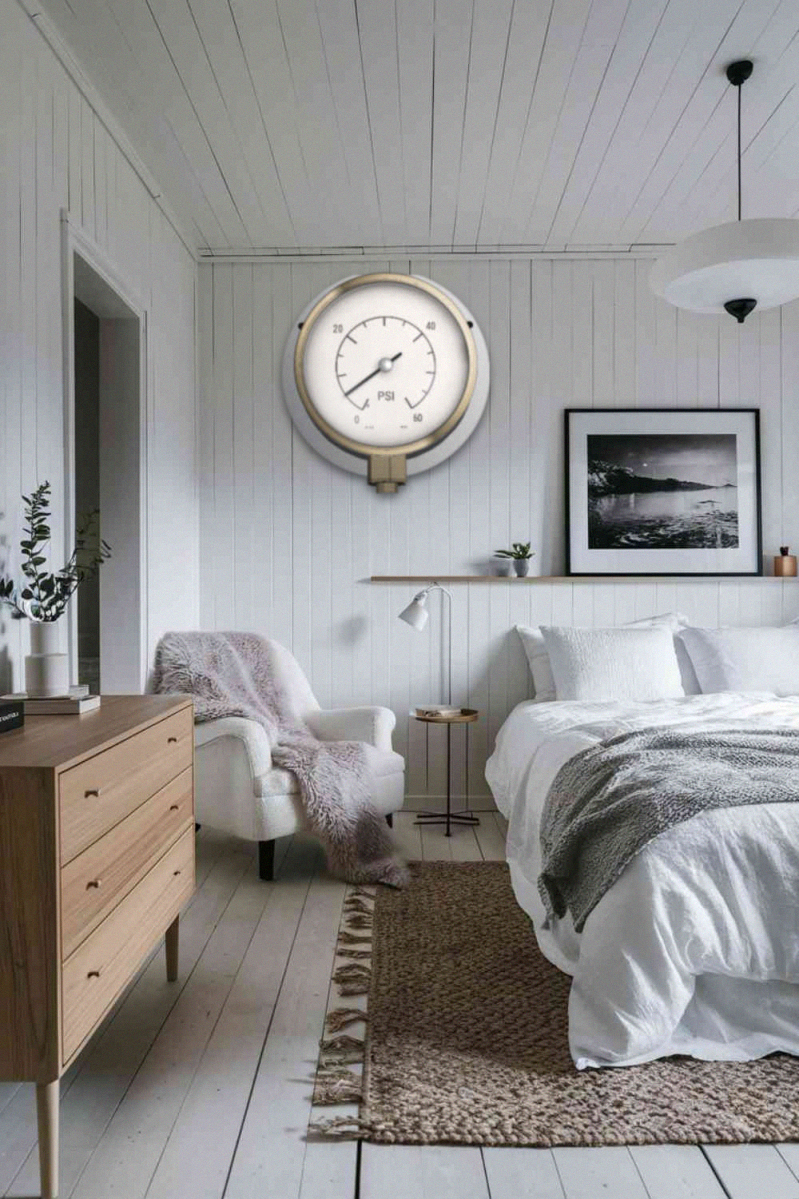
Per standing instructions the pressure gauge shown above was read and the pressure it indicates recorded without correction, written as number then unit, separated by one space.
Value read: 5 psi
